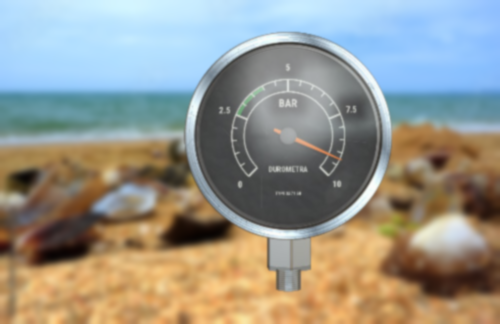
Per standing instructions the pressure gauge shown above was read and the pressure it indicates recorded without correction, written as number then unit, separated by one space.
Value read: 9.25 bar
